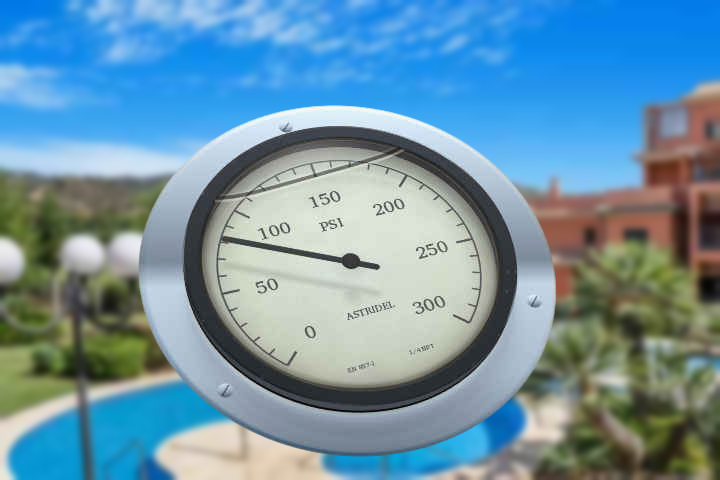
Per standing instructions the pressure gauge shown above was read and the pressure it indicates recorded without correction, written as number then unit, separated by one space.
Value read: 80 psi
